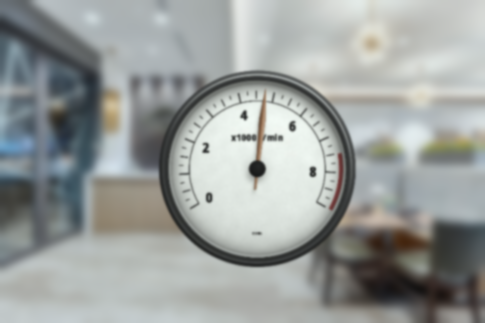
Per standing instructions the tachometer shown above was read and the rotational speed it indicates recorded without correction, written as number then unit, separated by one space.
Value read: 4750 rpm
